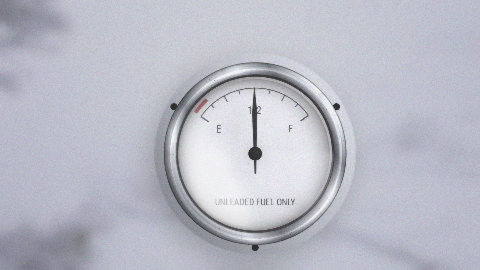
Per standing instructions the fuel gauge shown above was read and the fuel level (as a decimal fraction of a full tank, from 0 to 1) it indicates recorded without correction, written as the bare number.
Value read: 0.5
